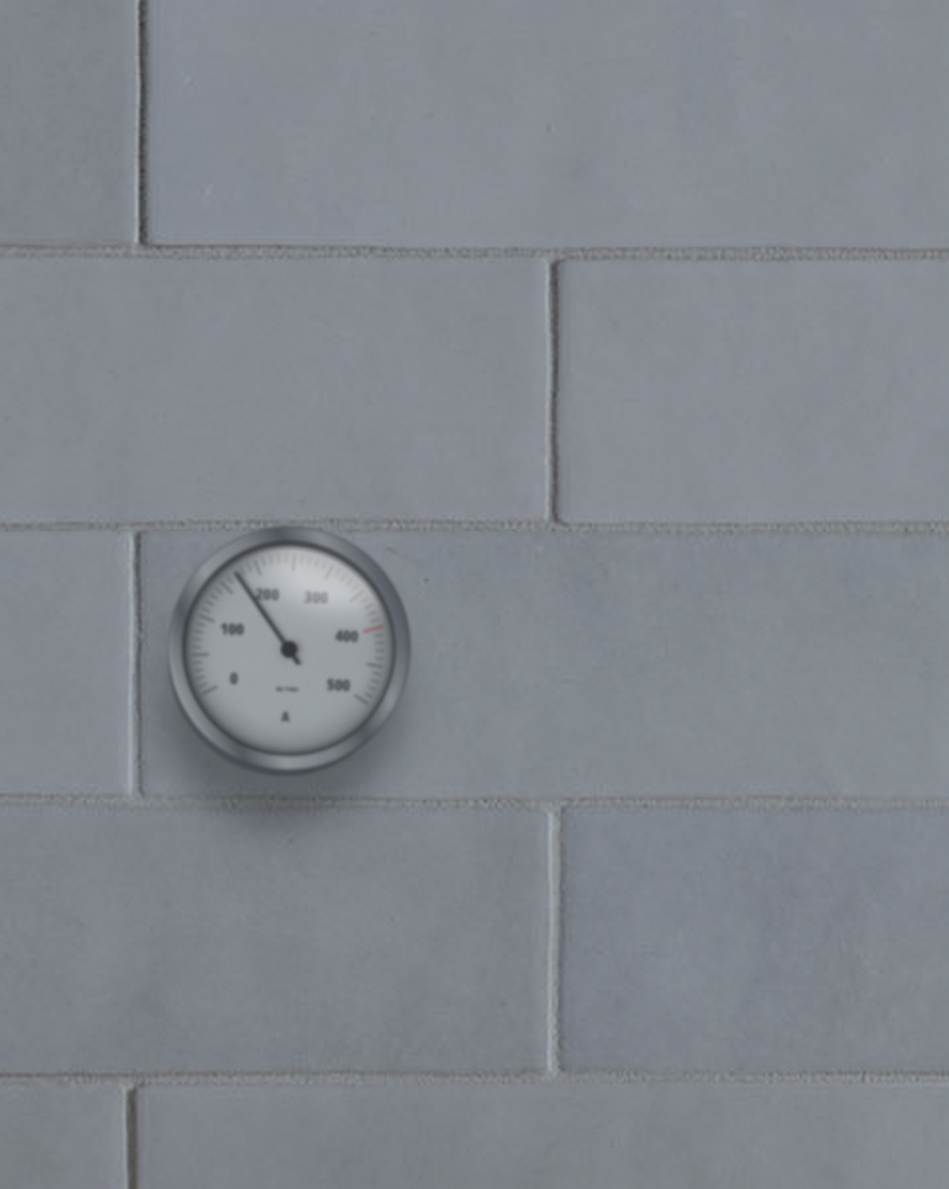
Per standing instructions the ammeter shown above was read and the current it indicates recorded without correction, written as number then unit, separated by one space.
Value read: 170 A
